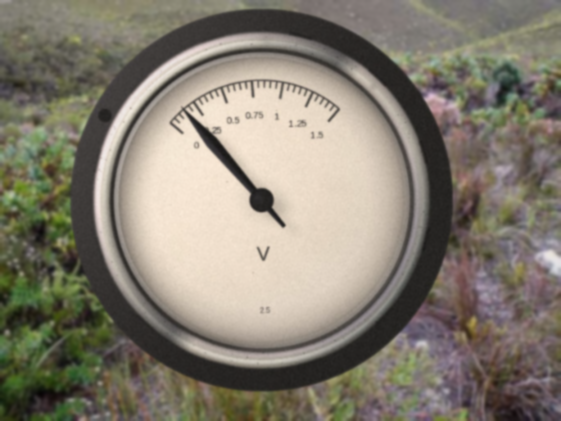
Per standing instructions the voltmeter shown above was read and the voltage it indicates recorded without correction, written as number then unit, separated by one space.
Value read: 0.15 V
